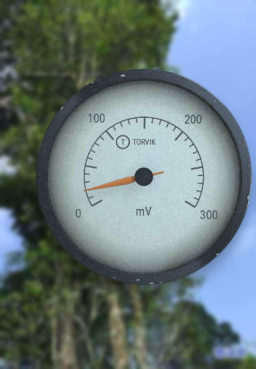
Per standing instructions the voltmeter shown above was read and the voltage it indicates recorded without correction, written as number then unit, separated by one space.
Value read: 20 mV
